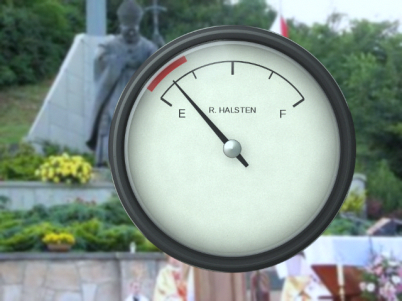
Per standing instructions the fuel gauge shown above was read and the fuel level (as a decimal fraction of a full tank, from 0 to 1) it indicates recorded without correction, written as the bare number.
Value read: 0.125
